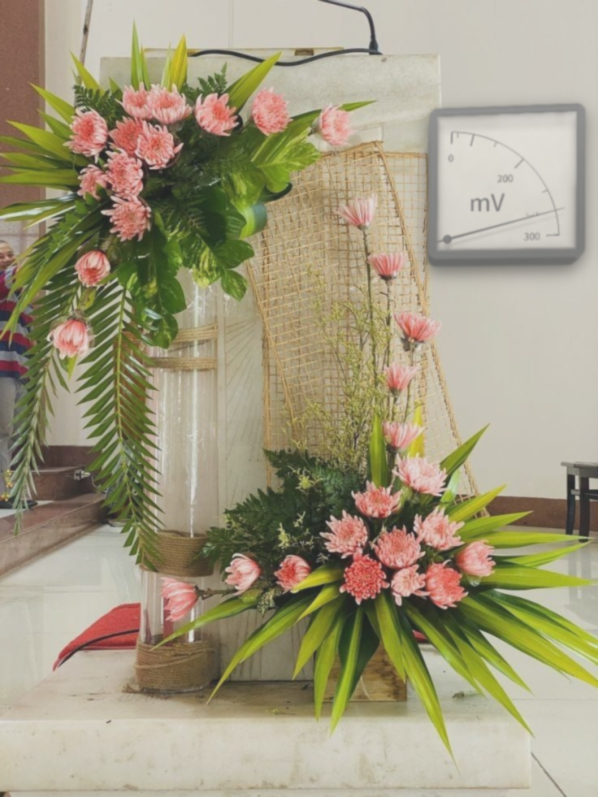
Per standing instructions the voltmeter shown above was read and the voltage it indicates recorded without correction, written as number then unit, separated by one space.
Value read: 275 mV
